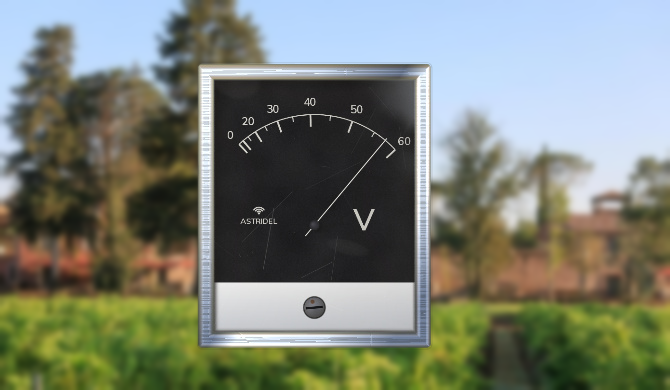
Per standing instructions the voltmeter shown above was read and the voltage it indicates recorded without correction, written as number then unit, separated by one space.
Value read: 57.5 V
